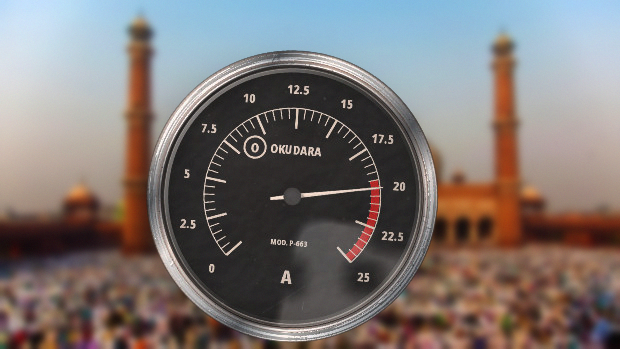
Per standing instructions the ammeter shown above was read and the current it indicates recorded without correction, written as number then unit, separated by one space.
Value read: 20 A
